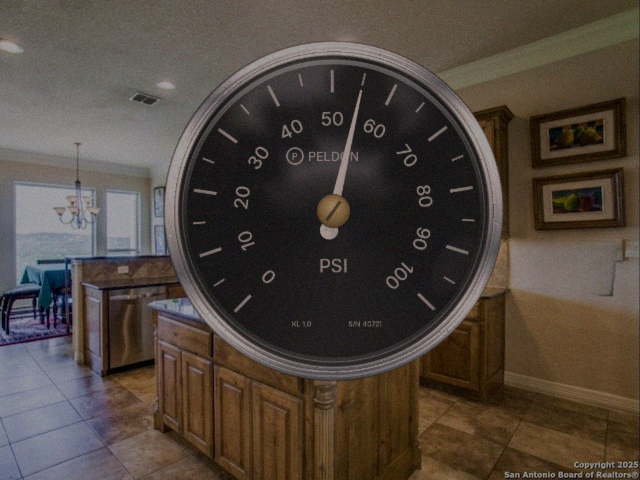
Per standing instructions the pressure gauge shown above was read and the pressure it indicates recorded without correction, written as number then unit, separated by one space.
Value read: 55 psi
